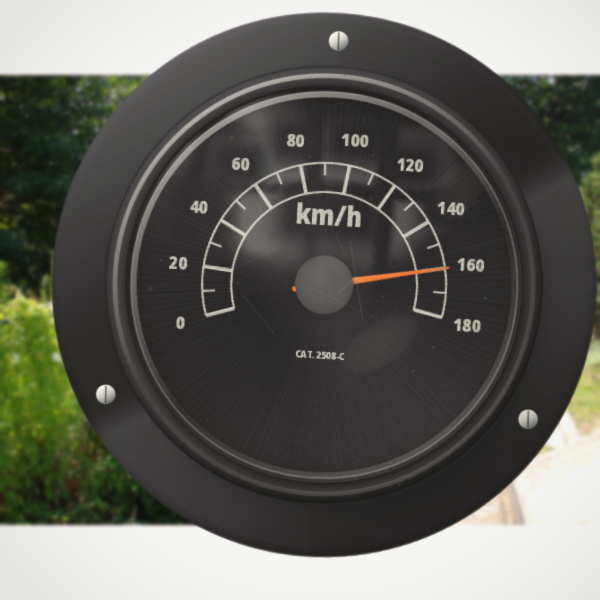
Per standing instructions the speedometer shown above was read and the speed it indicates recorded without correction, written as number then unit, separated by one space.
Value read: 160 km/h
